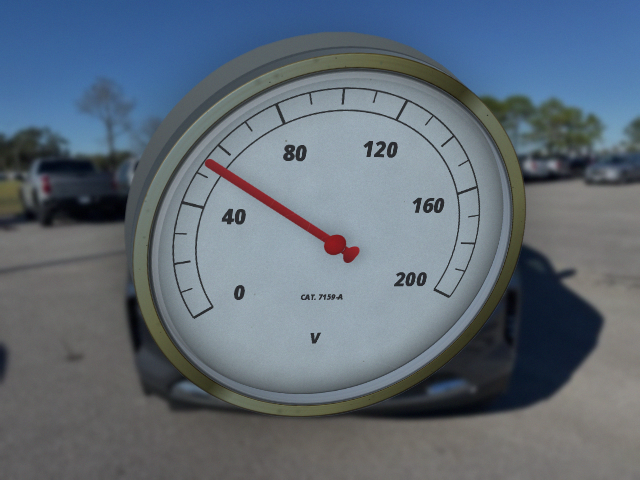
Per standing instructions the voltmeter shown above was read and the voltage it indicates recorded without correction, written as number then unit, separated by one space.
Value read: 55 V
